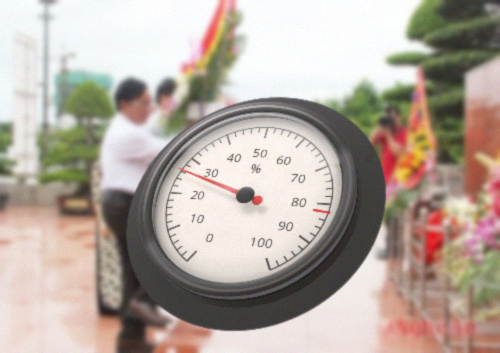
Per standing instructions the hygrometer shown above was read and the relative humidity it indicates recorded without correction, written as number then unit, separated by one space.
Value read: 26 %
